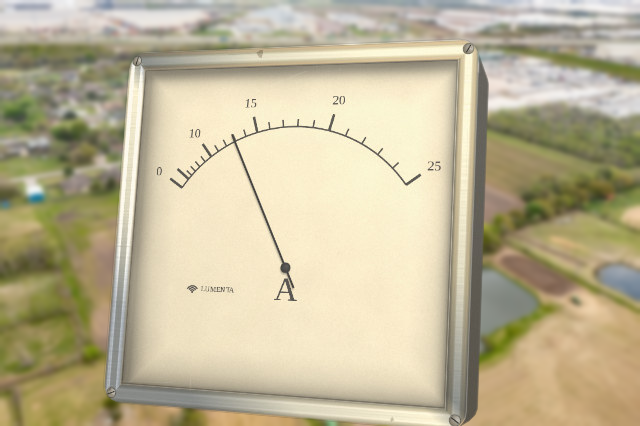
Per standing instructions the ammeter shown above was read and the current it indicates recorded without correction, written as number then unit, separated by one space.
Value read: 13 A
